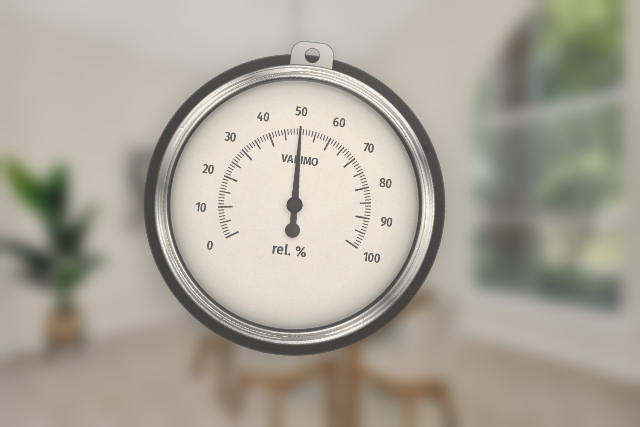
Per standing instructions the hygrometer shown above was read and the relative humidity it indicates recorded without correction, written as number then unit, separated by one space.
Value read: 50 %
